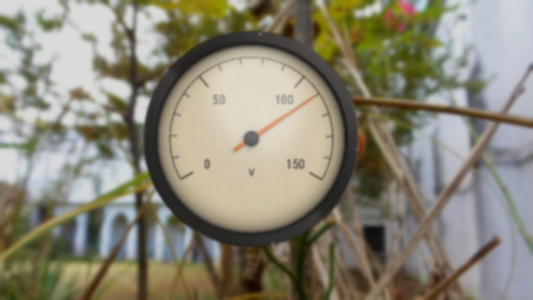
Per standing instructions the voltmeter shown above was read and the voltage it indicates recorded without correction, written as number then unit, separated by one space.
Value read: 110 V
